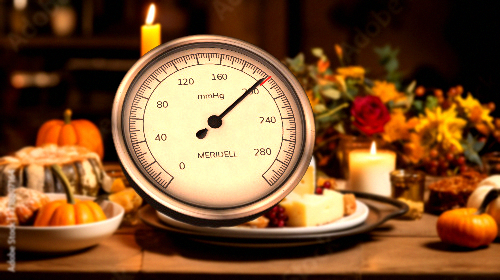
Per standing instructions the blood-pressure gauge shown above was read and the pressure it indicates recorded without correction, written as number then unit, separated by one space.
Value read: 200 mmHg
